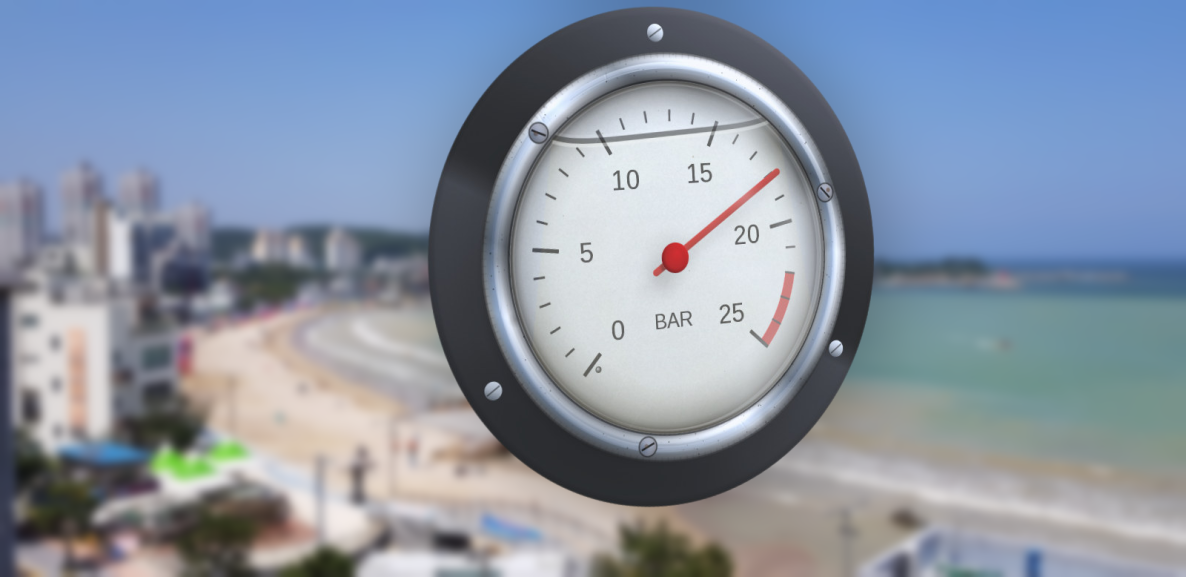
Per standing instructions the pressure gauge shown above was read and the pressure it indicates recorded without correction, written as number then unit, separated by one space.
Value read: 18 bar
